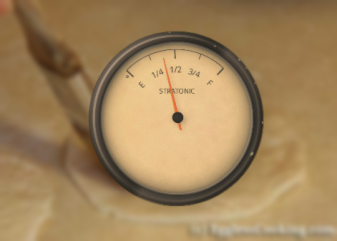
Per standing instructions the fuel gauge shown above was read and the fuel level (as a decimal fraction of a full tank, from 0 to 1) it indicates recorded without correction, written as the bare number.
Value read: 0.375
